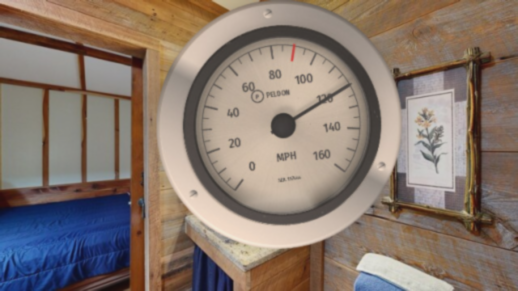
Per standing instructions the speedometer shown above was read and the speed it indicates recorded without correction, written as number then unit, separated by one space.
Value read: 120 mph
